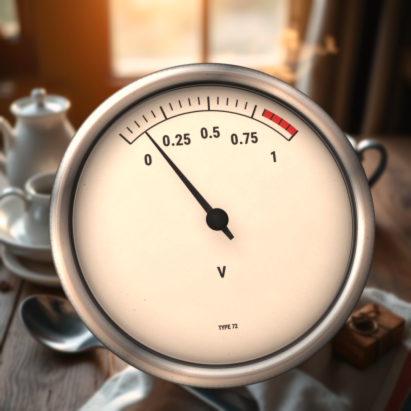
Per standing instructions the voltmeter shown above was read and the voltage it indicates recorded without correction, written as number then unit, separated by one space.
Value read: 0.1 V
